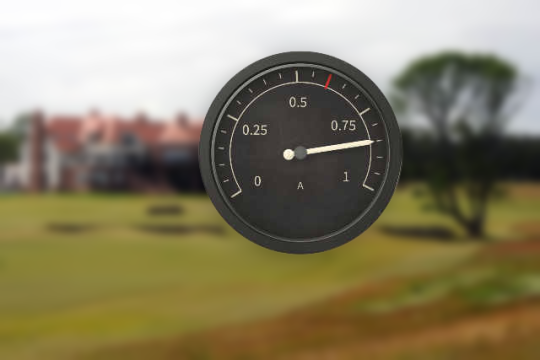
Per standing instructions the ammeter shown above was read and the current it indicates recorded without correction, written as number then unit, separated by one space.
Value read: 0.85 A
